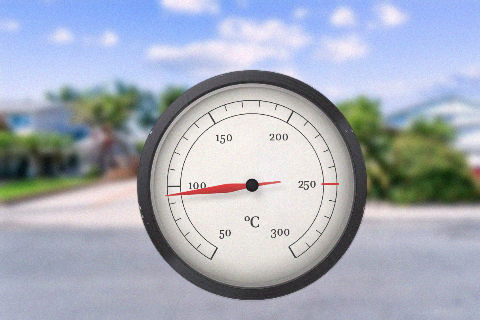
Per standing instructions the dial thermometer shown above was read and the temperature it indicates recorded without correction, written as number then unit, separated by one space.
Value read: 95 °C
